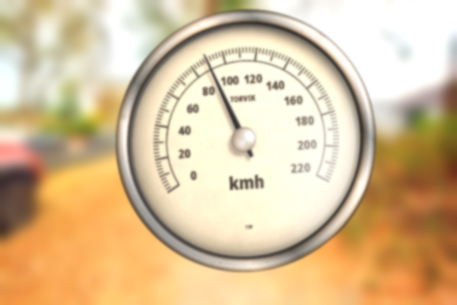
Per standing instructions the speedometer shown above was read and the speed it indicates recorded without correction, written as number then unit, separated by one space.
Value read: 90 km/h
